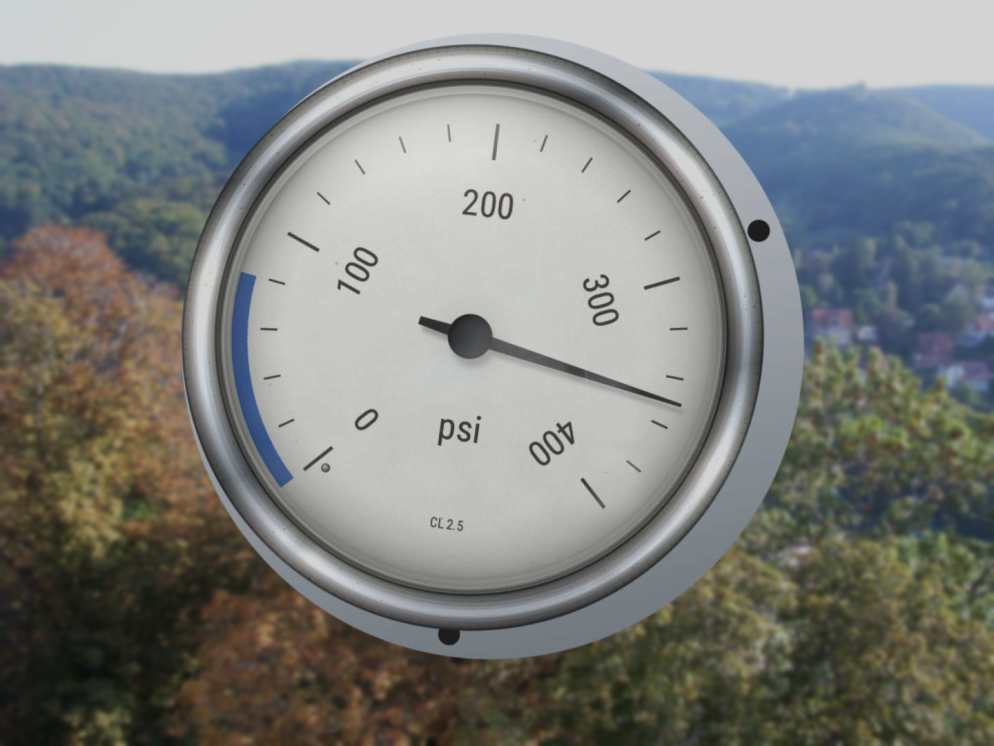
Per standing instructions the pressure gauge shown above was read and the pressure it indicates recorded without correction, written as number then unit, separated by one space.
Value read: 350 psi
